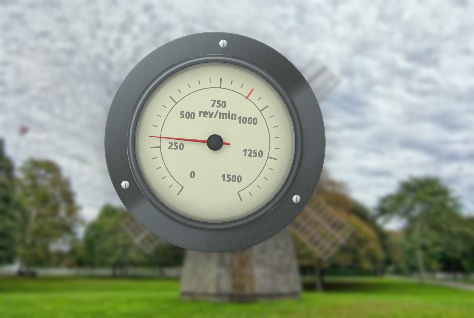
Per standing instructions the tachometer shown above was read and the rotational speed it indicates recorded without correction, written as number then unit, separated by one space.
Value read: 300 rpm
